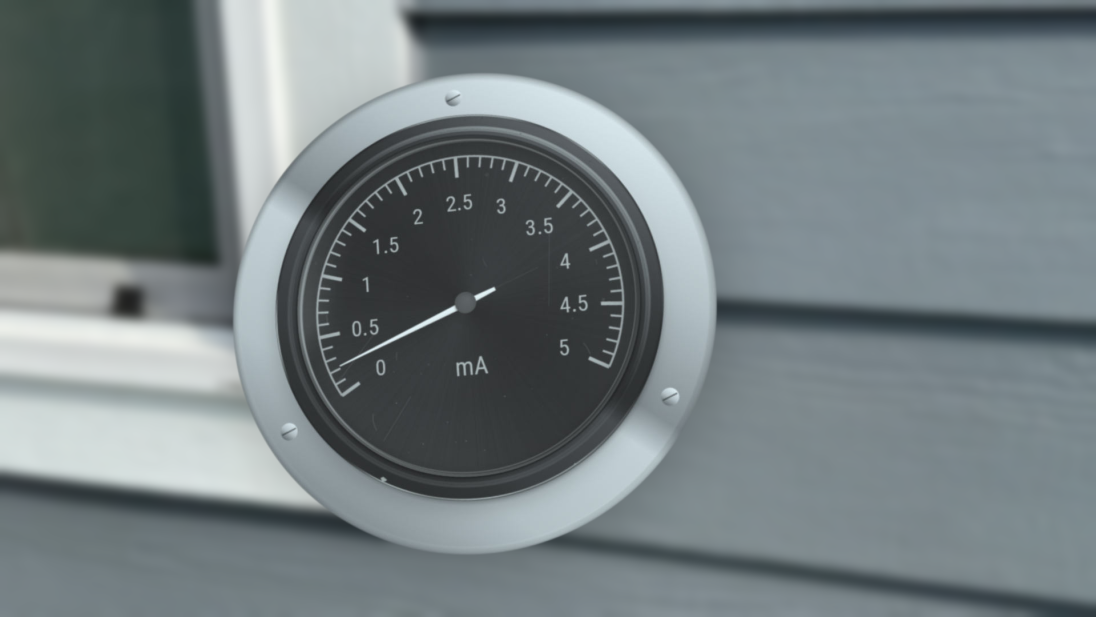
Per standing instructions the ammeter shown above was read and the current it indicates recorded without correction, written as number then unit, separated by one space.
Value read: 0.2 mA
